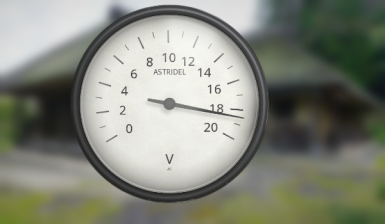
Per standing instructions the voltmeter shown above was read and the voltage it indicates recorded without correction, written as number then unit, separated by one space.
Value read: 18.5 V
